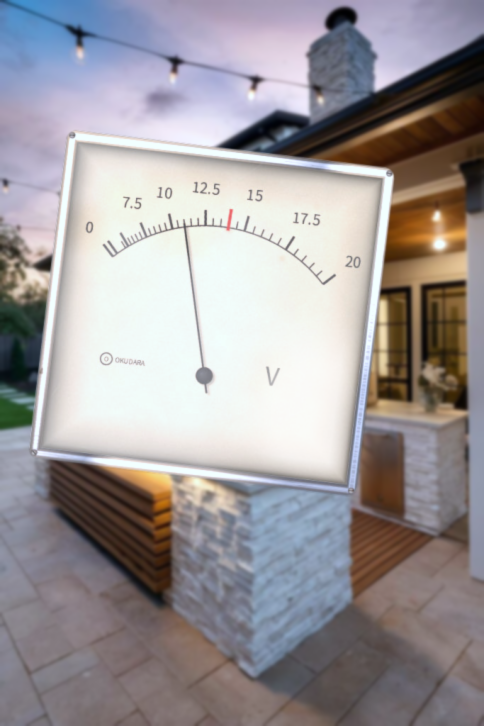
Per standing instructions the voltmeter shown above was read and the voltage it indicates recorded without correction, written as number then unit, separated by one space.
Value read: 11 V
